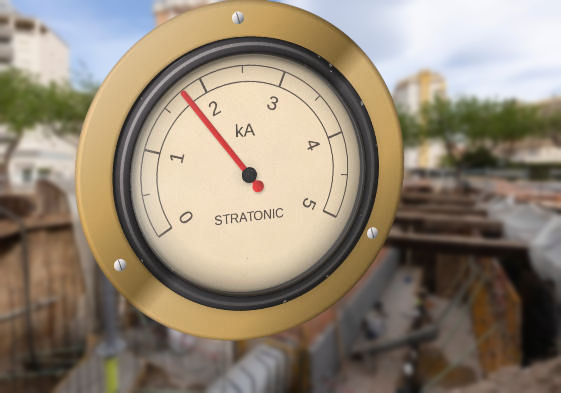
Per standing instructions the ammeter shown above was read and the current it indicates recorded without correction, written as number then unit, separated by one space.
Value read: 1.75 kA
